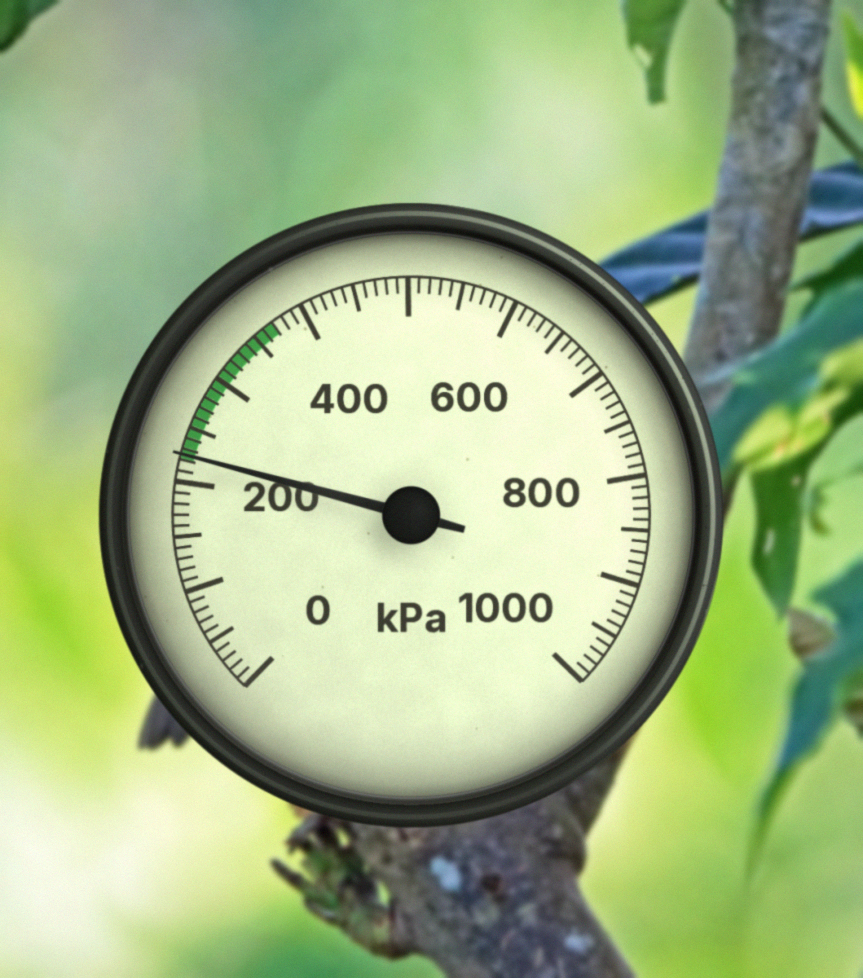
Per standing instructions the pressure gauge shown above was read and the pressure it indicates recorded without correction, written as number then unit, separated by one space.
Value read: 225 kPa
